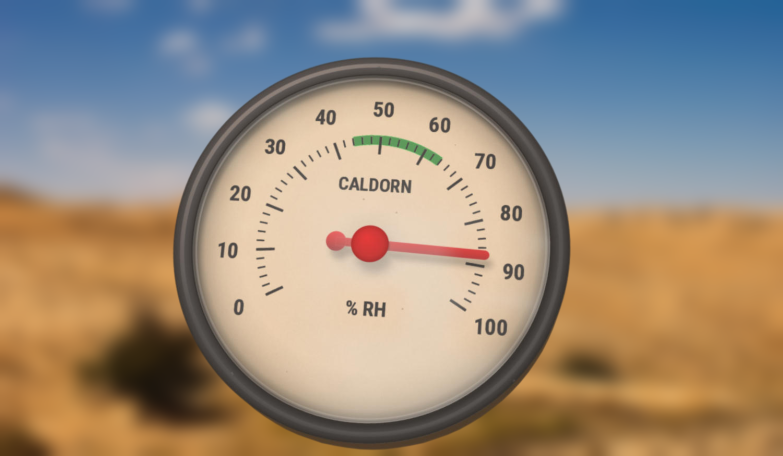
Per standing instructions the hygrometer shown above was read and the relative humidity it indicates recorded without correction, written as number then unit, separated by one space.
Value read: 88 %
